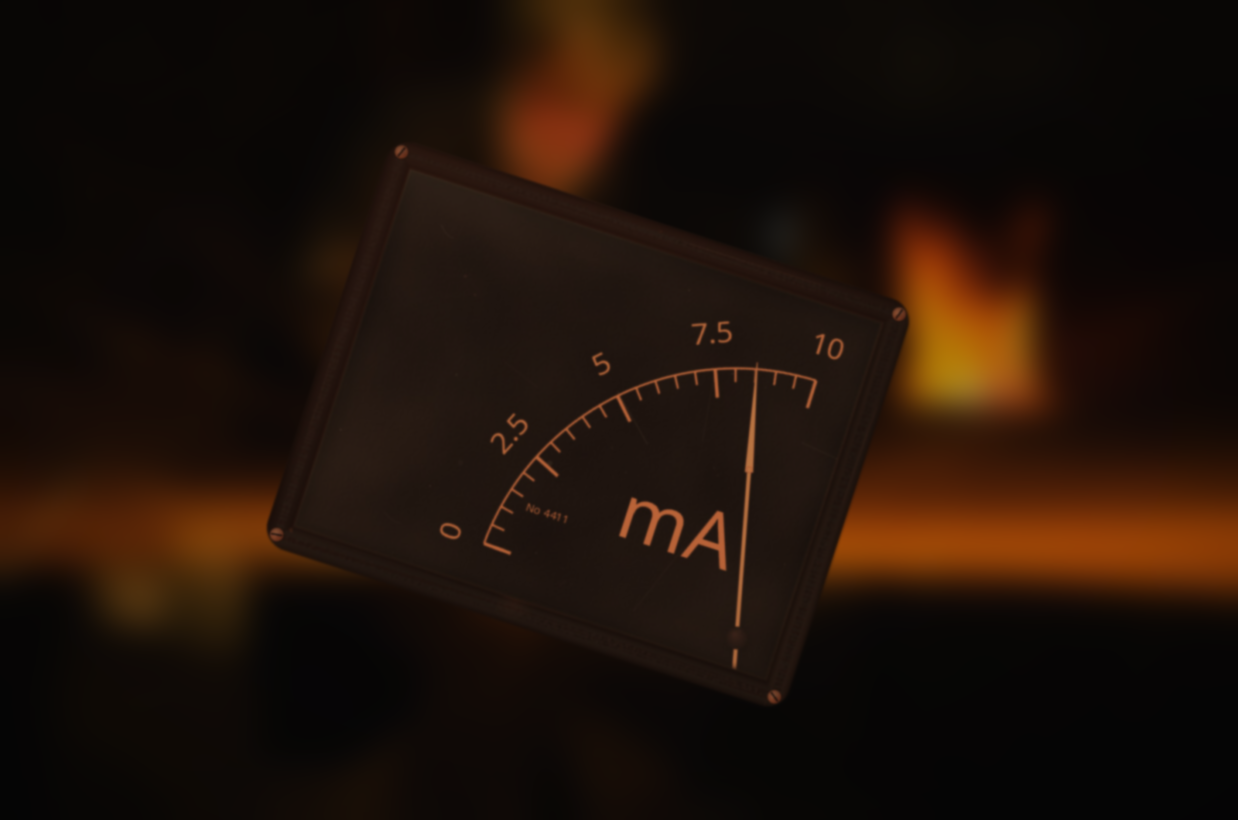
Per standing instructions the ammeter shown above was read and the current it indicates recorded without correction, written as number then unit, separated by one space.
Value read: 8.5 mA
